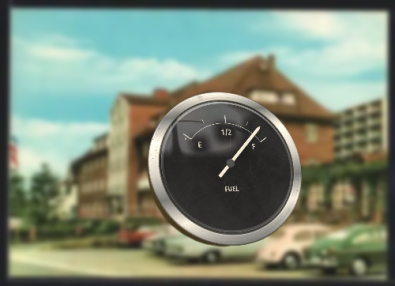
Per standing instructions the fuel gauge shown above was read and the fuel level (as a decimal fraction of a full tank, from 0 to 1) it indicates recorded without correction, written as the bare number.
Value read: 0.875
